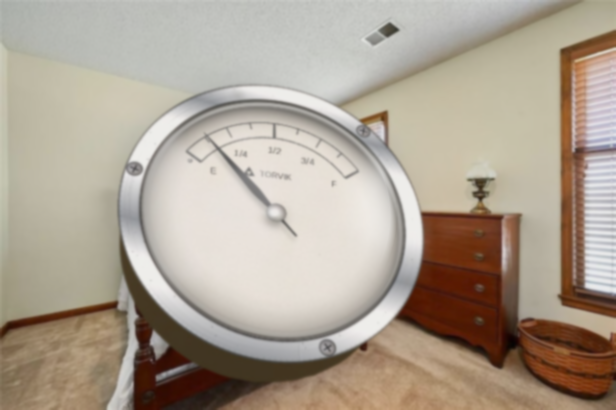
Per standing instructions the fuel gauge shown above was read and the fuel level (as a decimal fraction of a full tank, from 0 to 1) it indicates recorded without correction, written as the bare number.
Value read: 0.125
